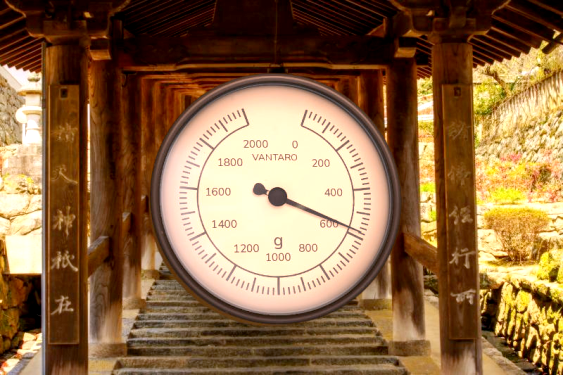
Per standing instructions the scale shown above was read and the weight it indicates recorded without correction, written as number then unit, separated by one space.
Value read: 580 g
